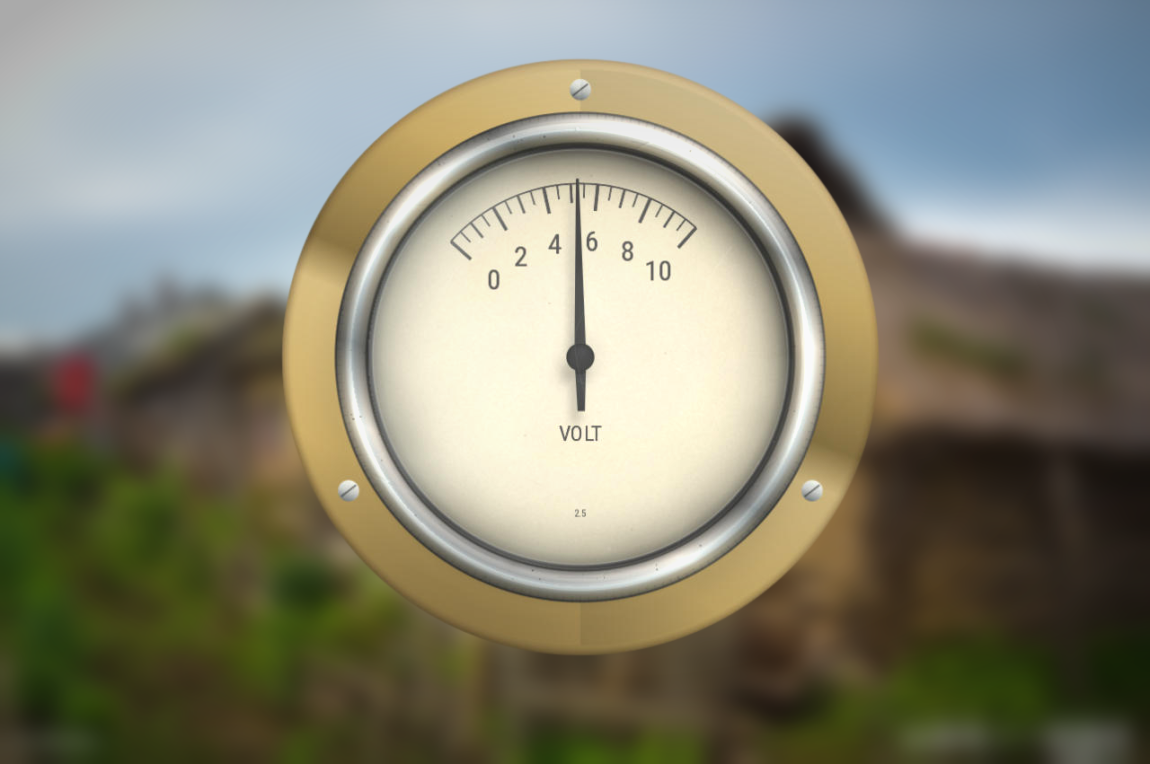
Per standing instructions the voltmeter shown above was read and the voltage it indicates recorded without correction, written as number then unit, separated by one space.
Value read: 5.25 V
